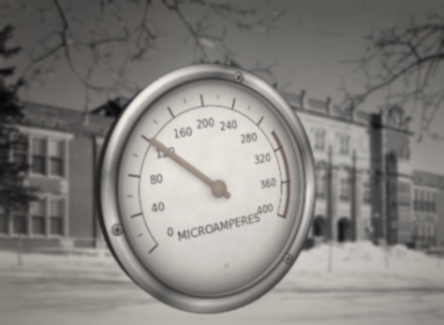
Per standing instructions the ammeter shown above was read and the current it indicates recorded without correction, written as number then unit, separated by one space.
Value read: 120 µA
